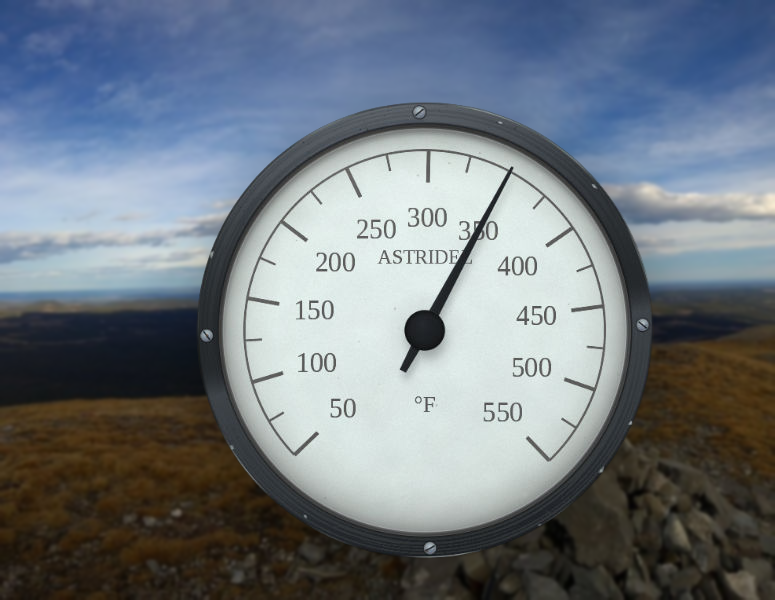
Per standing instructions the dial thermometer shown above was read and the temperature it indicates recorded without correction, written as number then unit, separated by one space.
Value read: 350 °F
